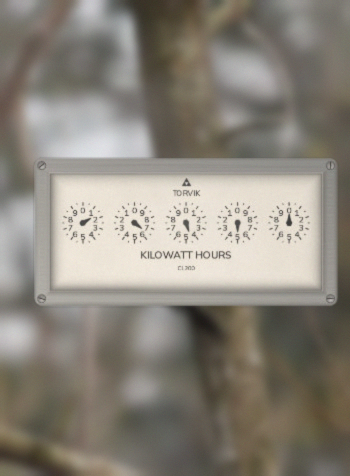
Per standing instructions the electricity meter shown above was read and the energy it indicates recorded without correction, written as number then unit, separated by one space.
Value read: 16450 kWh
